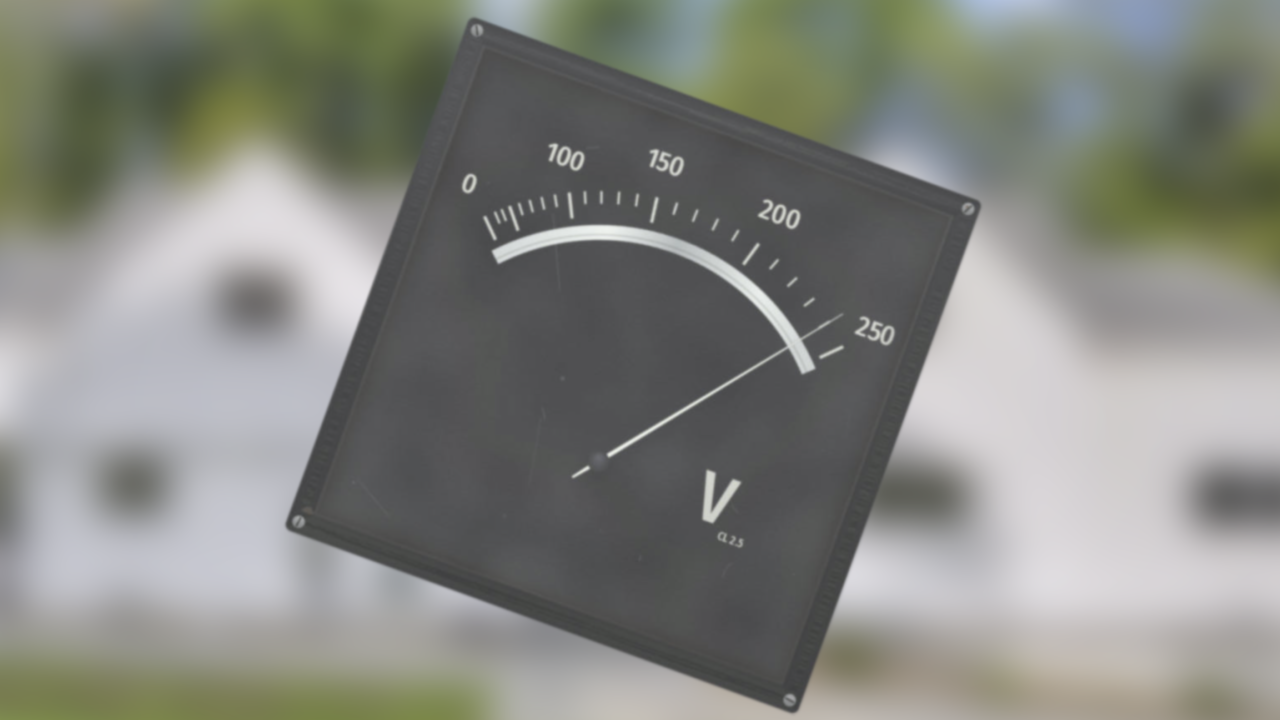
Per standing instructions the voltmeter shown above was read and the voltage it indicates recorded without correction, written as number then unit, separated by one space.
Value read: 240 V
